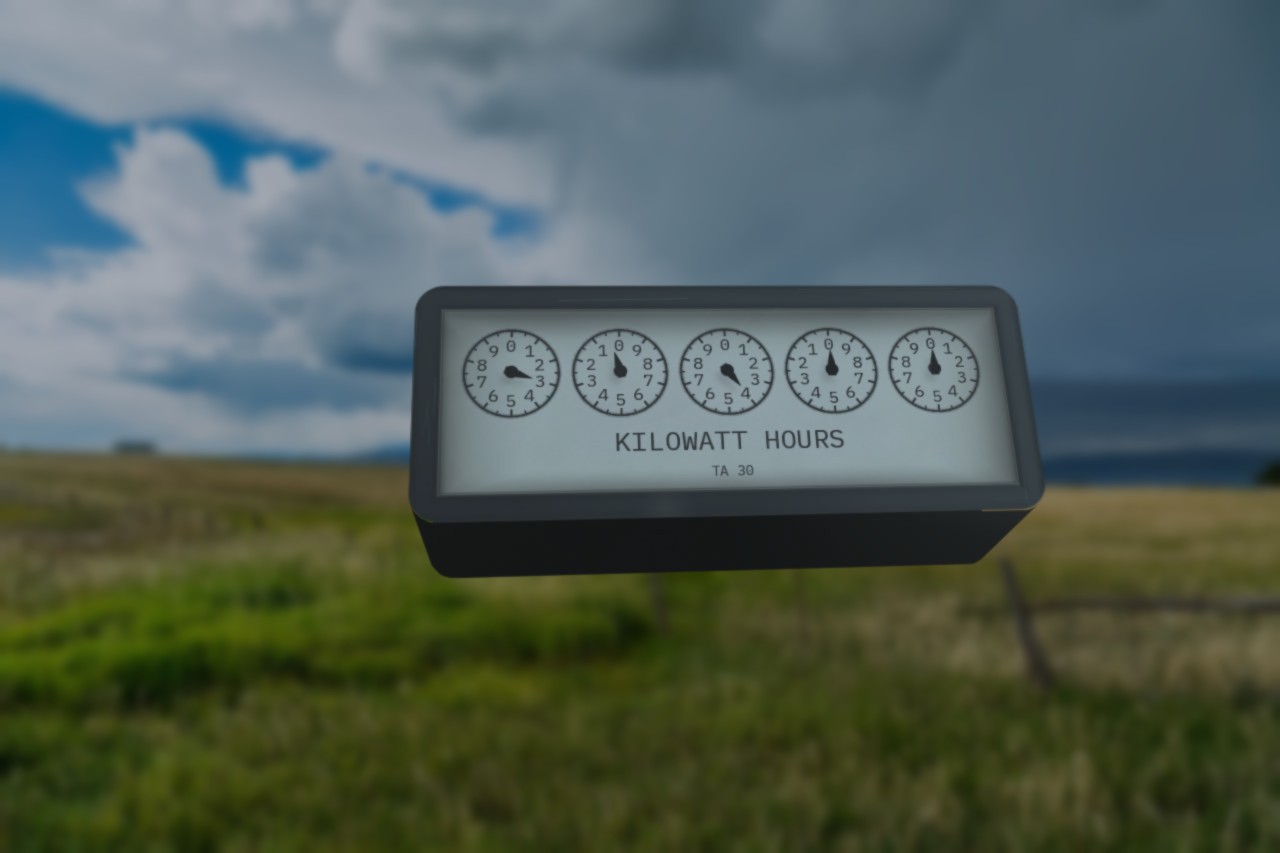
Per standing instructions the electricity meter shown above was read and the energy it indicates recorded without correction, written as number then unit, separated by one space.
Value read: 30400 kWh
